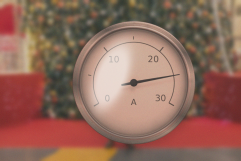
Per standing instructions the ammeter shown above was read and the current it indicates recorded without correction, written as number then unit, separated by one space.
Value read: 25 A
